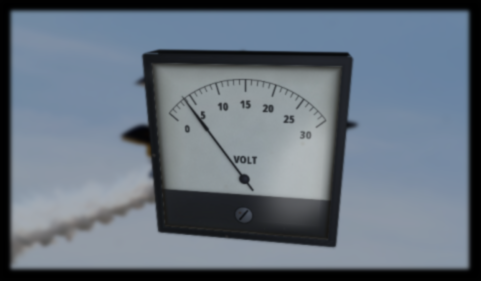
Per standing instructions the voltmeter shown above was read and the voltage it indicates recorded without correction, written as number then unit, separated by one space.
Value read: 4 V
